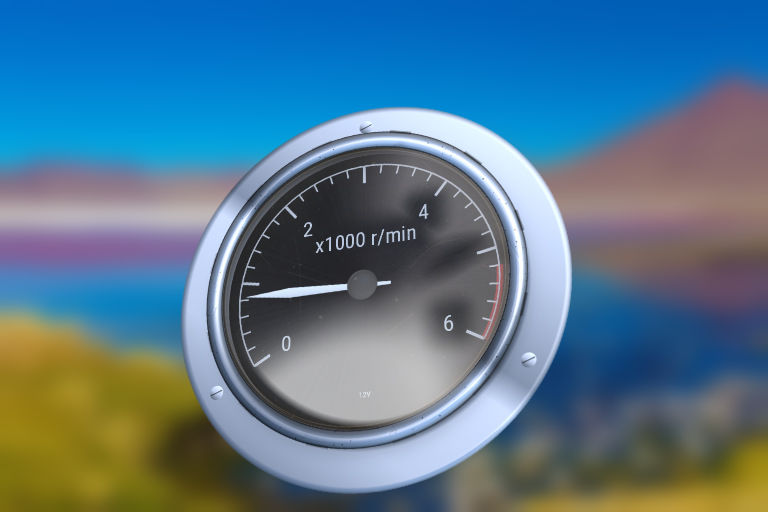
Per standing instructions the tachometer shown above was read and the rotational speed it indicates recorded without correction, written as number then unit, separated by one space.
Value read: 800 rpm
